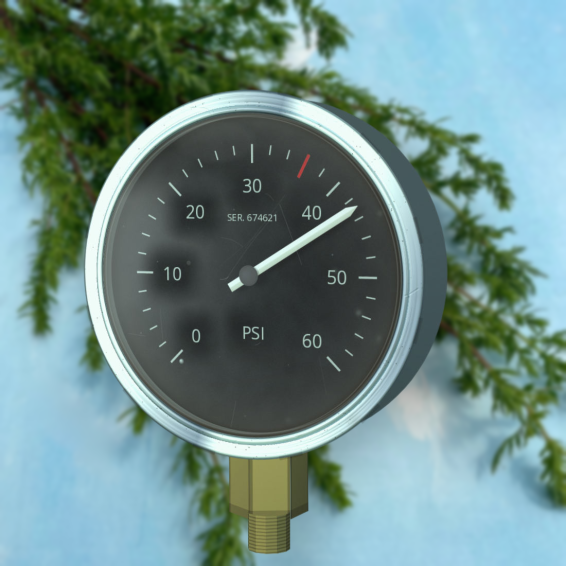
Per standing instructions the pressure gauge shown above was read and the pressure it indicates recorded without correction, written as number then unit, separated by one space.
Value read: 43 psi
